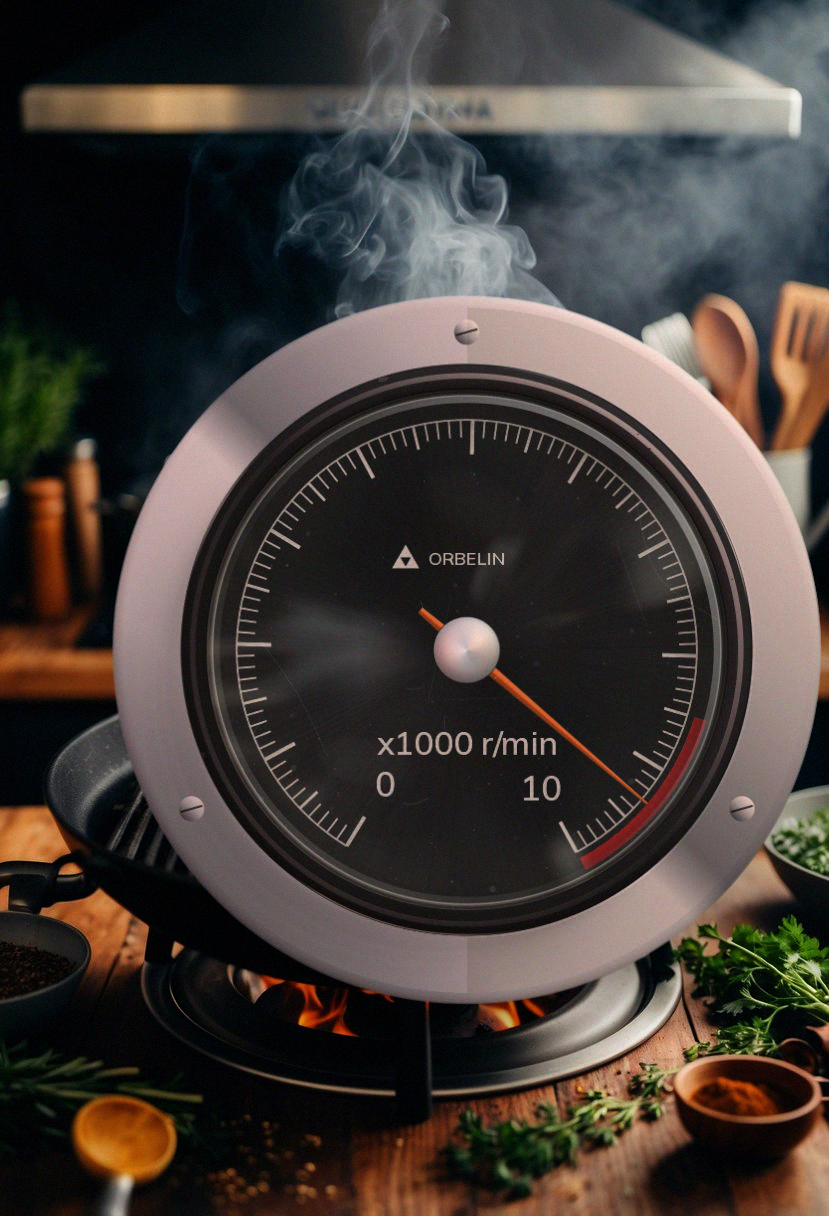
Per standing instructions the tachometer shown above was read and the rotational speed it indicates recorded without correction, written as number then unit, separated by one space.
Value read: 9300 rpm
